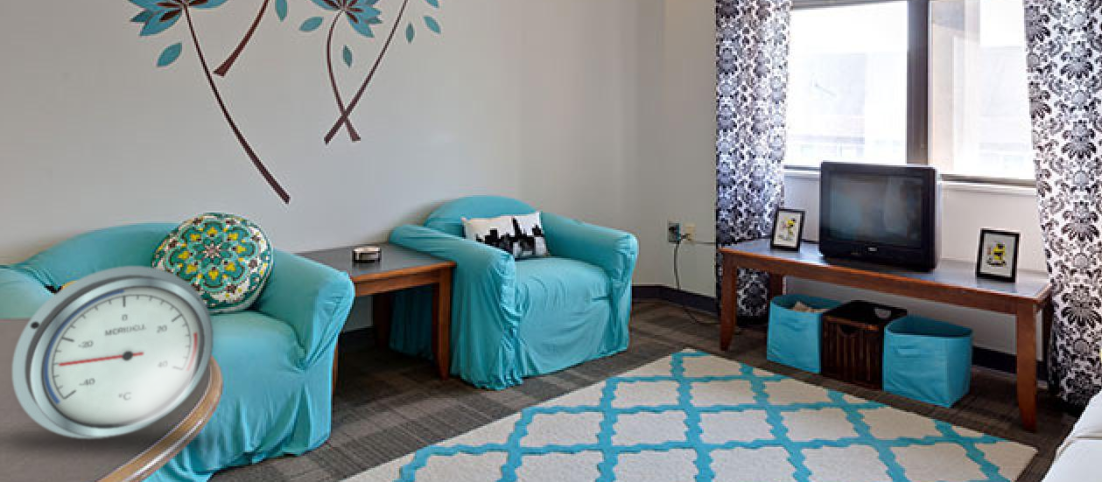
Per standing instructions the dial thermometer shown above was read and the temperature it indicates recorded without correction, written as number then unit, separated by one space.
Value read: -28 °C
